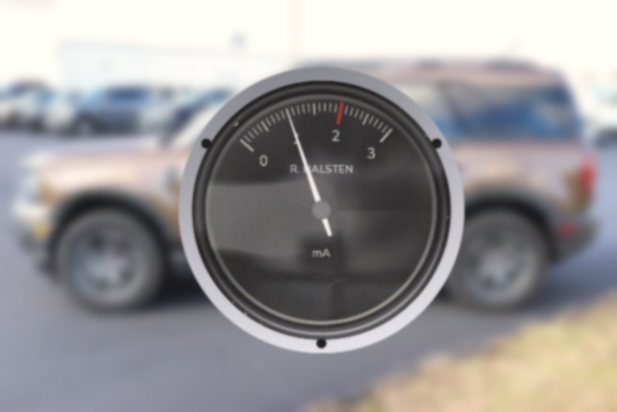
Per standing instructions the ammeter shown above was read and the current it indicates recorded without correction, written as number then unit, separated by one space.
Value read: 1 mA
